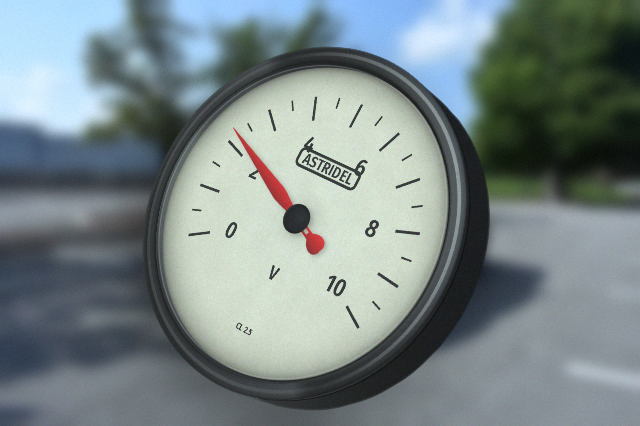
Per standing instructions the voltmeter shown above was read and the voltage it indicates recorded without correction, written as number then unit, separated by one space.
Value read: 2.25 V
